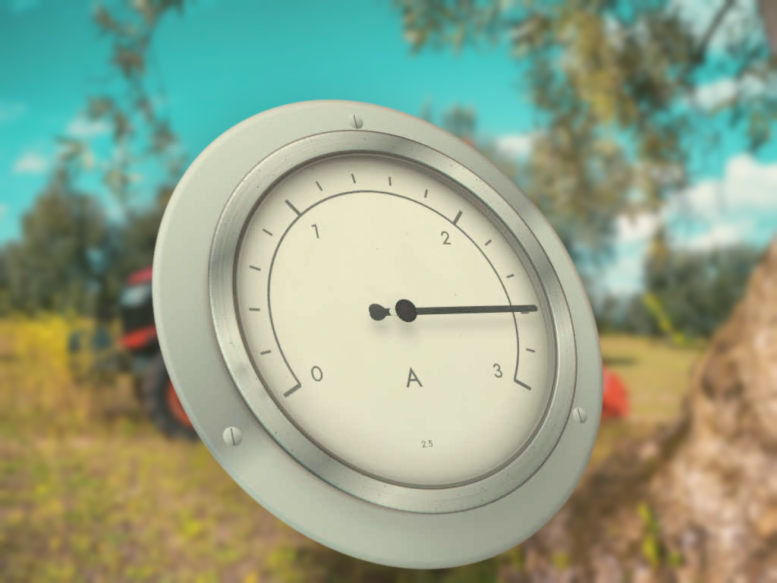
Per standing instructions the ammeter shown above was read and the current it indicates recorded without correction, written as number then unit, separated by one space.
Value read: 2.6 A
